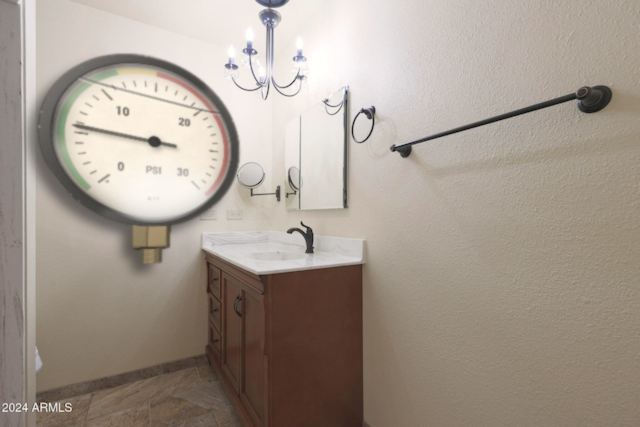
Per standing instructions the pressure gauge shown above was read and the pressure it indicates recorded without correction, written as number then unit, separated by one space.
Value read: 5.5 psi
